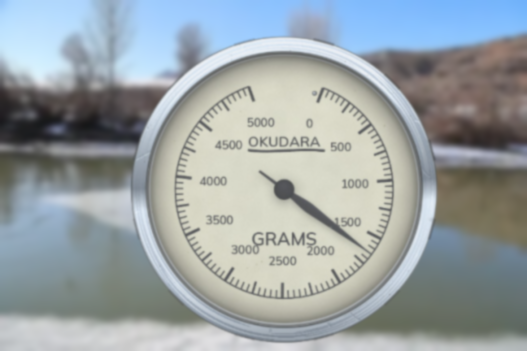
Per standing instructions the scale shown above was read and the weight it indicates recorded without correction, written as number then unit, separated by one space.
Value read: 1650 g
